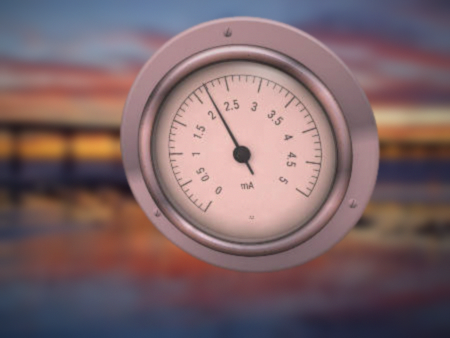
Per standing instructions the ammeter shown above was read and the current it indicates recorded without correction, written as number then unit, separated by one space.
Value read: 2.2 mA
